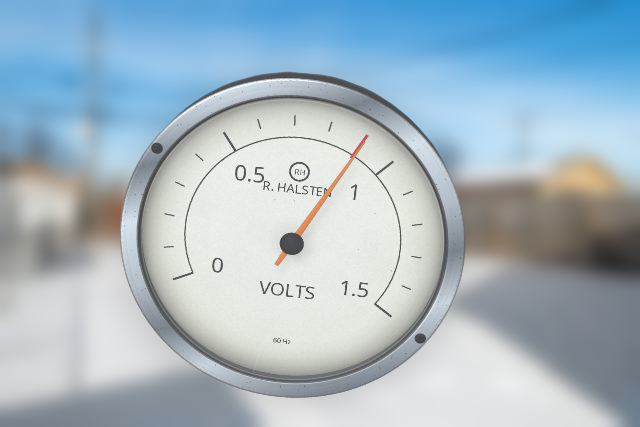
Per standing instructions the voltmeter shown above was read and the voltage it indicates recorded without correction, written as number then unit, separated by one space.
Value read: 0.9 V
